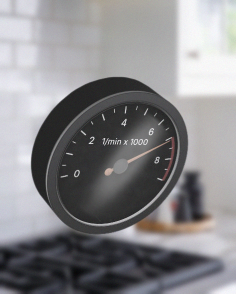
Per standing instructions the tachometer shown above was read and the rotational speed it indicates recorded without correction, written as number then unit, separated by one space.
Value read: 7000 rpm
